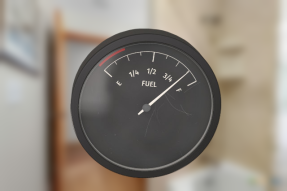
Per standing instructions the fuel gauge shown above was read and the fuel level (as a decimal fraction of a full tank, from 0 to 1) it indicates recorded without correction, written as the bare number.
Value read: 0.875
